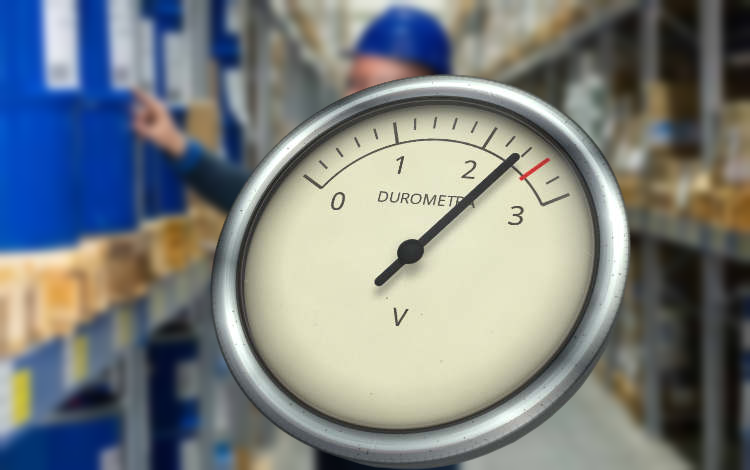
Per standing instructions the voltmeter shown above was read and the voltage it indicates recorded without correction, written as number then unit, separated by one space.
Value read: 2.4 V
